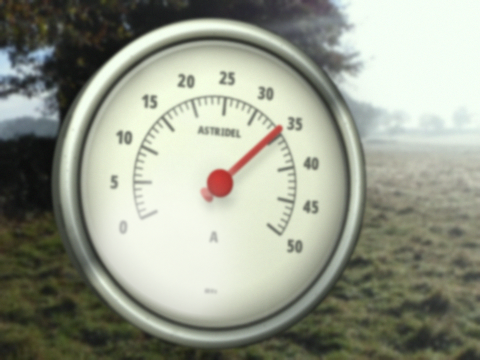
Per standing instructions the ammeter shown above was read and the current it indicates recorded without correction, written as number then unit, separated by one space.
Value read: 34 A
